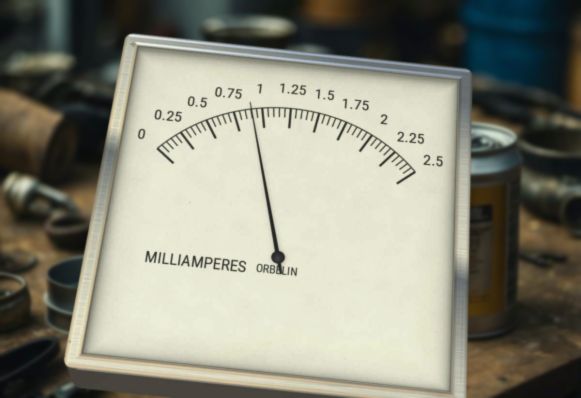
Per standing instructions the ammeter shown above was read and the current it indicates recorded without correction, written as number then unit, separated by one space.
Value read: 0.9 mA
